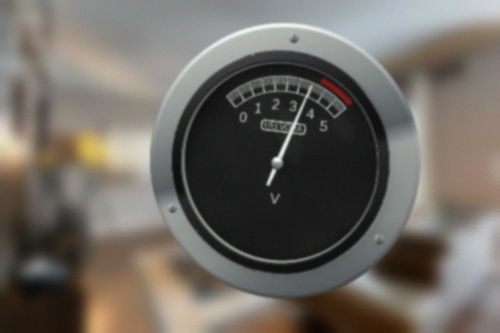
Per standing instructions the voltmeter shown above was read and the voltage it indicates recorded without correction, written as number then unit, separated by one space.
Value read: 3.5 V
